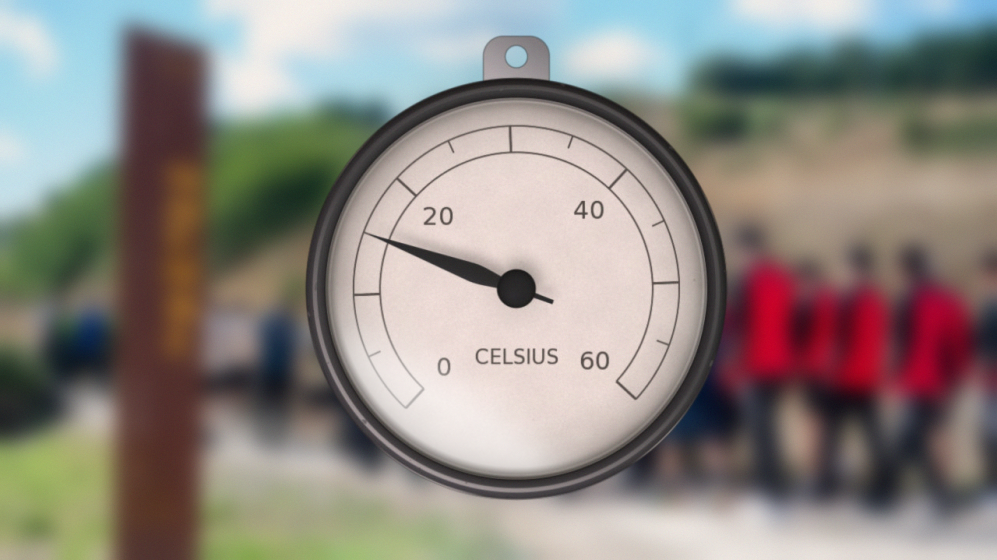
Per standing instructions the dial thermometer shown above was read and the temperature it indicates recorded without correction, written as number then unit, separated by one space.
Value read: 15 °C
